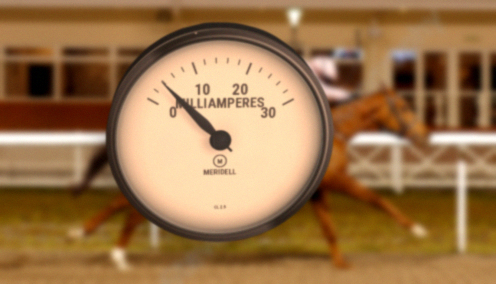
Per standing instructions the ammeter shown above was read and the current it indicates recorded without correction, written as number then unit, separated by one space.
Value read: 4 mA
